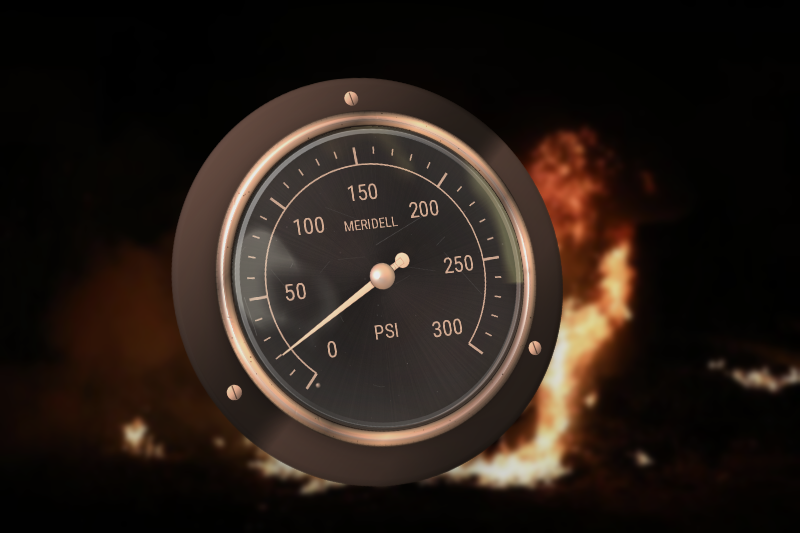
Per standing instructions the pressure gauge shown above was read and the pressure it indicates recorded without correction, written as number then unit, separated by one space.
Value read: 20 psi
